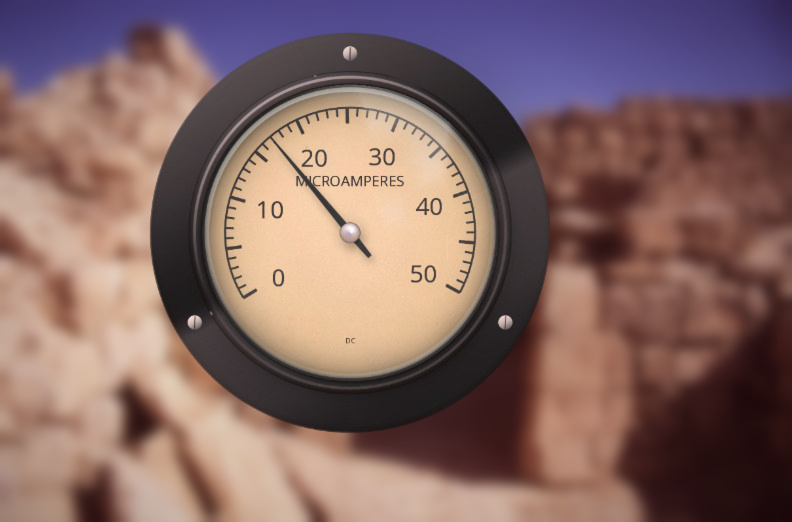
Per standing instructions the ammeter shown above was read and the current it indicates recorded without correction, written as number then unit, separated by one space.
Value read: 17 µA
